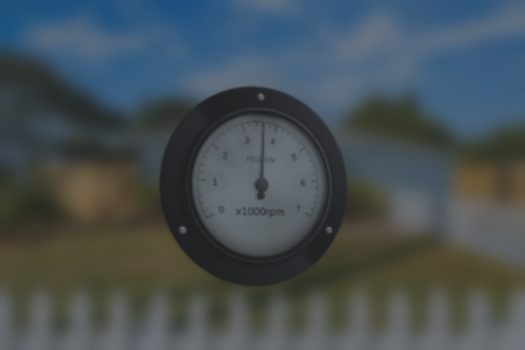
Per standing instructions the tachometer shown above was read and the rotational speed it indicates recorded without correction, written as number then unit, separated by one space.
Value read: 3600 rpm
